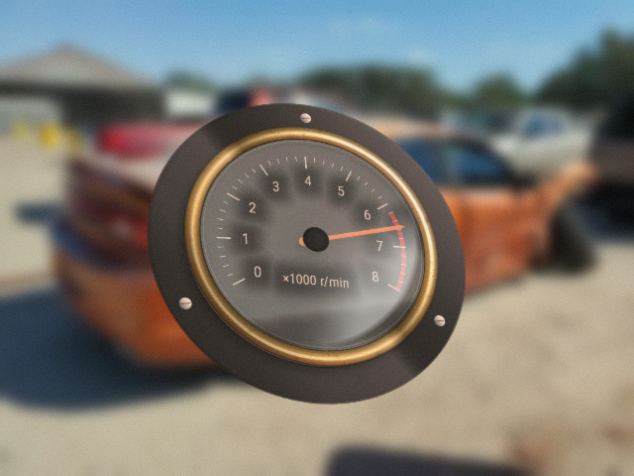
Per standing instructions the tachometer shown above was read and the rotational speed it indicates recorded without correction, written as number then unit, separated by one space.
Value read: 6600 rpm
